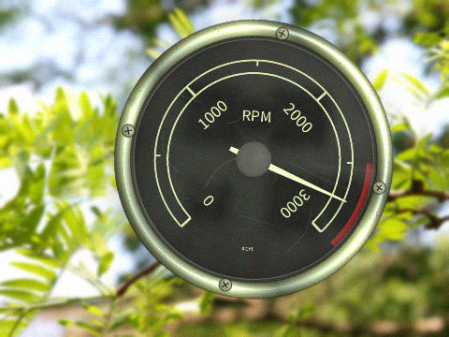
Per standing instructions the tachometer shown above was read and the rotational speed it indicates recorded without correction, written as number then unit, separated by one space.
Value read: 2750 rpm
